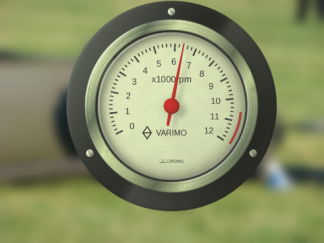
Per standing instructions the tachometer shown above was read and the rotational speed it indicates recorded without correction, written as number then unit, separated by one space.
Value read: 6400 rpm
